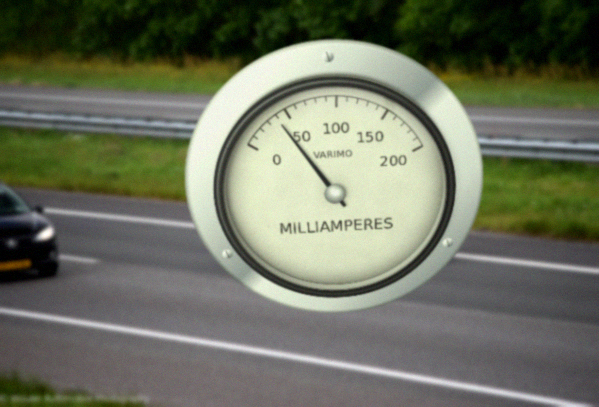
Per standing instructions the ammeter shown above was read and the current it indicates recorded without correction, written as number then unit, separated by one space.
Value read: 40 mA
